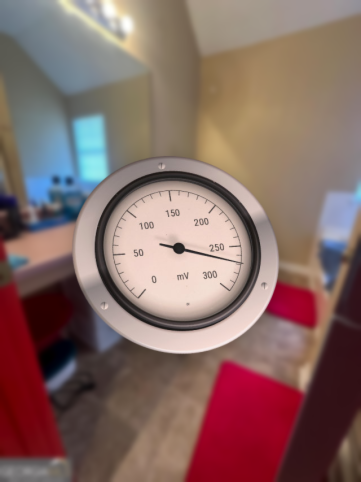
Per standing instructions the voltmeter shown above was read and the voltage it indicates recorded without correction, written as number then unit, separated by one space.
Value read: 270 mV
